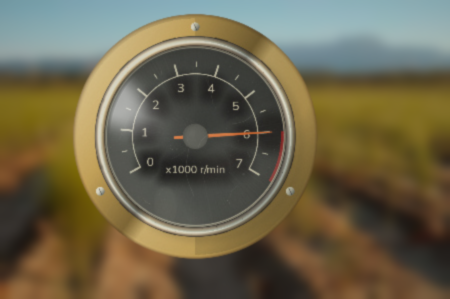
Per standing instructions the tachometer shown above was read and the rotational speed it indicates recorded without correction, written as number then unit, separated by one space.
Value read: 6000 rpm
